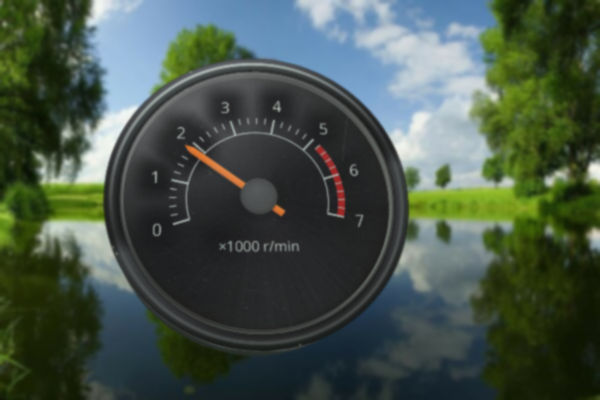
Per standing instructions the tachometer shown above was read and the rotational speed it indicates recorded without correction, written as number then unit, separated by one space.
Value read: 1800 rpm
